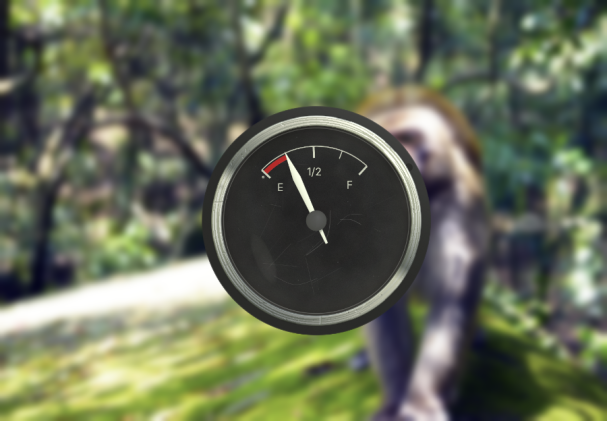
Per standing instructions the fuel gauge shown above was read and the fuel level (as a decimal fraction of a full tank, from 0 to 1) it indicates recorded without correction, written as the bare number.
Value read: 0.25
